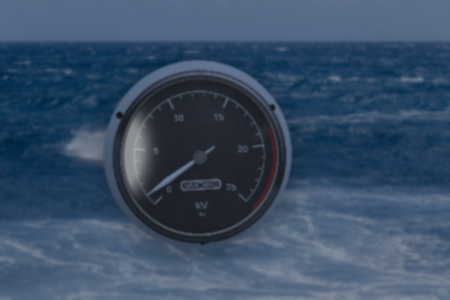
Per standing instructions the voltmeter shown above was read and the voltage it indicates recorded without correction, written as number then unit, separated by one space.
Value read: 1 kV
